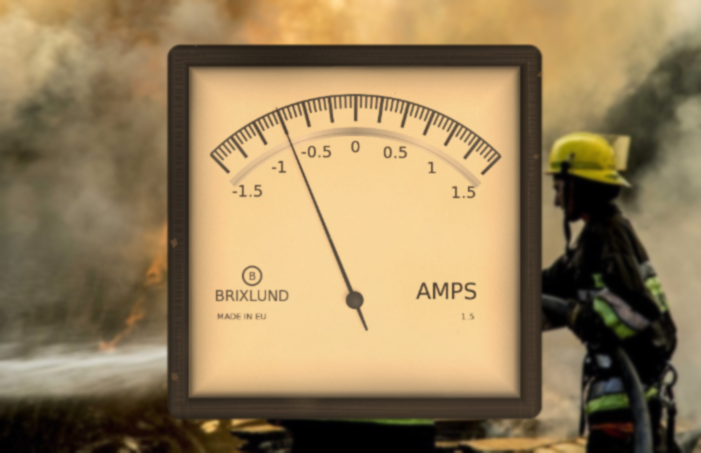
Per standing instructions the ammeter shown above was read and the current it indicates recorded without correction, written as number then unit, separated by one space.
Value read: -0.75 A
